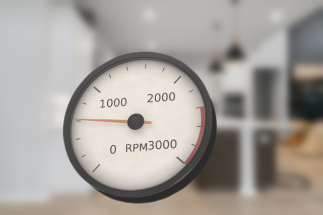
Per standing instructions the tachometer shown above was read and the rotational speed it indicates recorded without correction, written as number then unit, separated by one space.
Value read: 600 rpm
